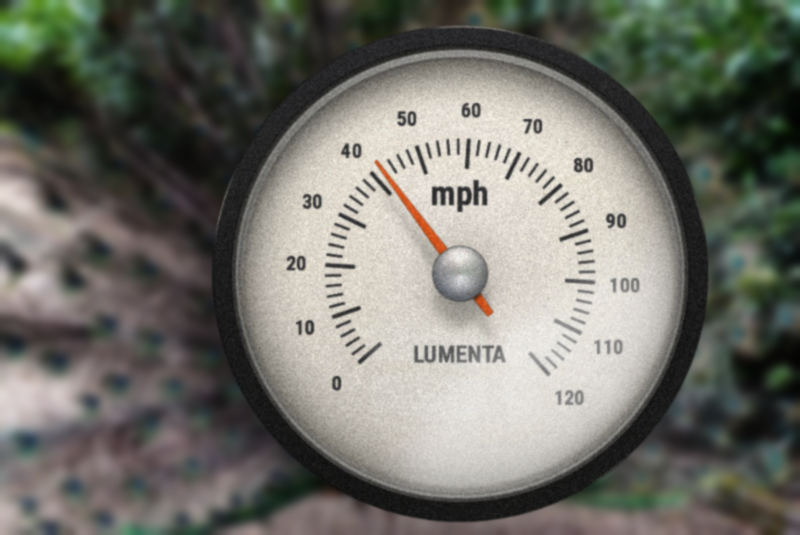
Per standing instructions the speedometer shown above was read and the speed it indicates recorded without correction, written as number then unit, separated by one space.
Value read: 42 mph
